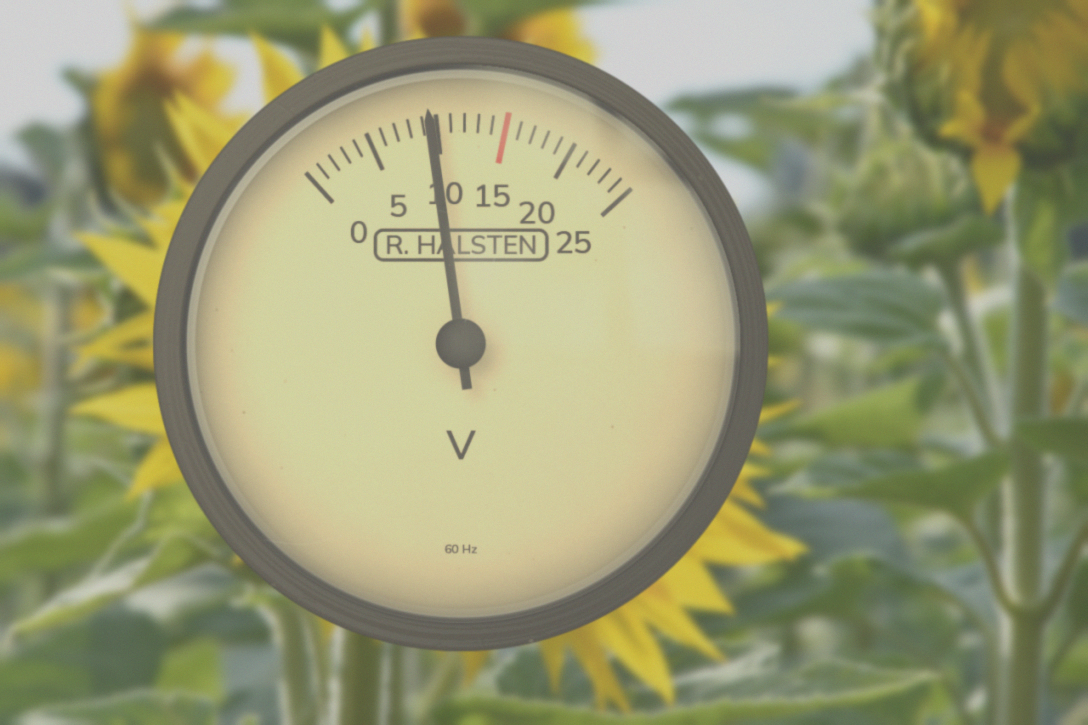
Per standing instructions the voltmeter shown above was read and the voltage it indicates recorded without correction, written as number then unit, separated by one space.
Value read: 9.5 V
